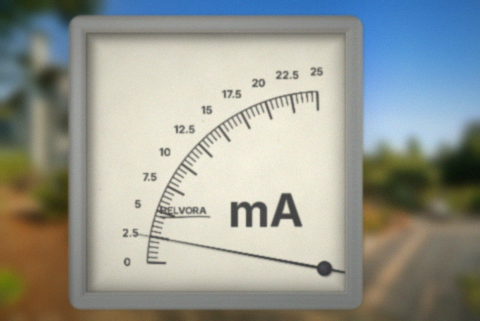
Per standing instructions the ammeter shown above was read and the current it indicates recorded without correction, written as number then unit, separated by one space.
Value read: 2.5 mA
